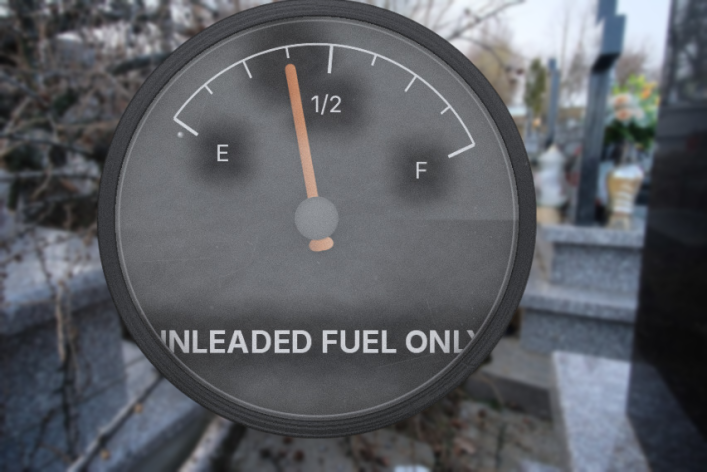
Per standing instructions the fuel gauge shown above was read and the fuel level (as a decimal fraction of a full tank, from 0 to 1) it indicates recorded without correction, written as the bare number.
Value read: 0.375
